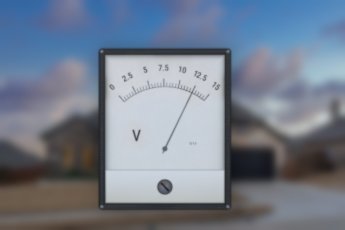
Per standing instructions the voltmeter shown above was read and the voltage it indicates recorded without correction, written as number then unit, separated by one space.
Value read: 12.5 V
